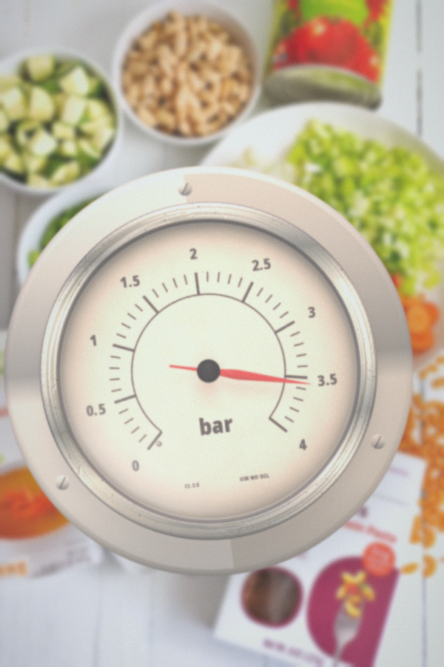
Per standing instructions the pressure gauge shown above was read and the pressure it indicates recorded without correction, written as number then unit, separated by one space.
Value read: 3.55 bar
